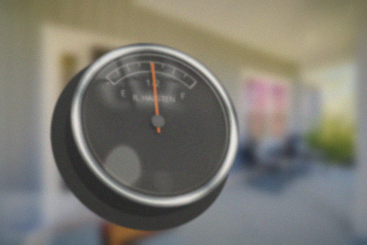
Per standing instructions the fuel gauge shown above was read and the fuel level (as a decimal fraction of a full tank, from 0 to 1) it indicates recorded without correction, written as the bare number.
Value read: 0.5
